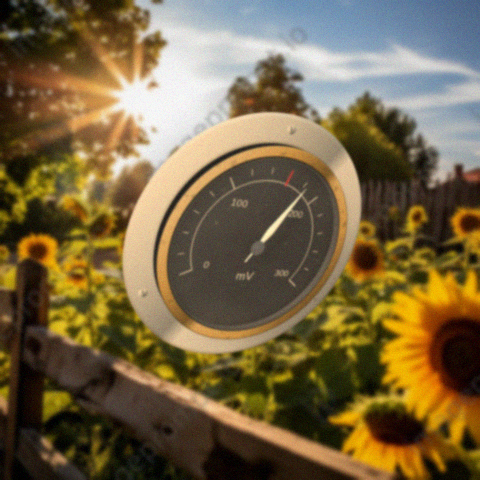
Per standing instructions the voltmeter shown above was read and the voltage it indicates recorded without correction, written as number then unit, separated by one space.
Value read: 180 mV
